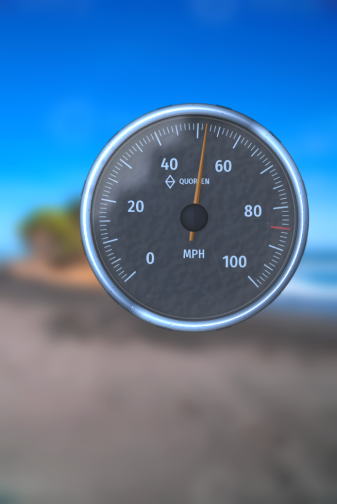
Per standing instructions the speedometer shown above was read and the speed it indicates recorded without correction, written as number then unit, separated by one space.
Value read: 52 mph
